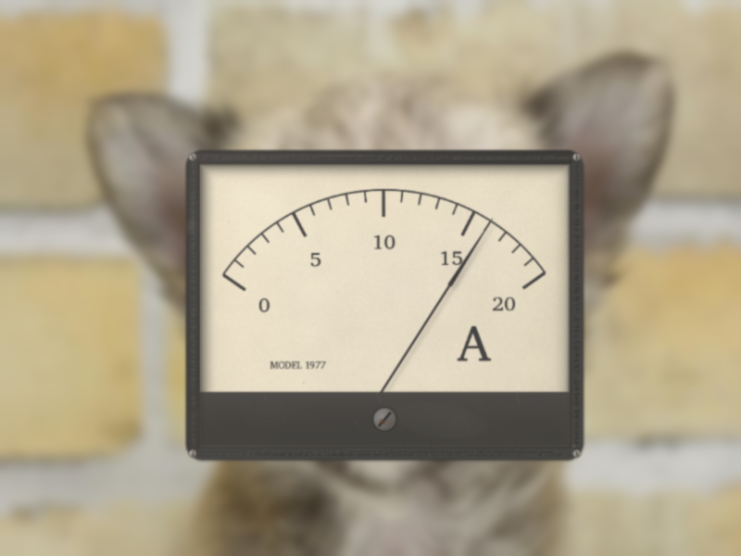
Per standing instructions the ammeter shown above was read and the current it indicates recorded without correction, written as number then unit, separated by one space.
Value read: 16 A
